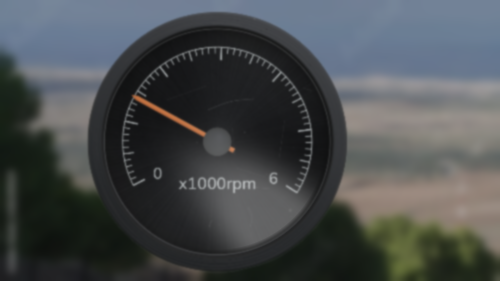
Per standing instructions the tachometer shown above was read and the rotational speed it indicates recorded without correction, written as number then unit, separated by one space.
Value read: 1400 rpm
